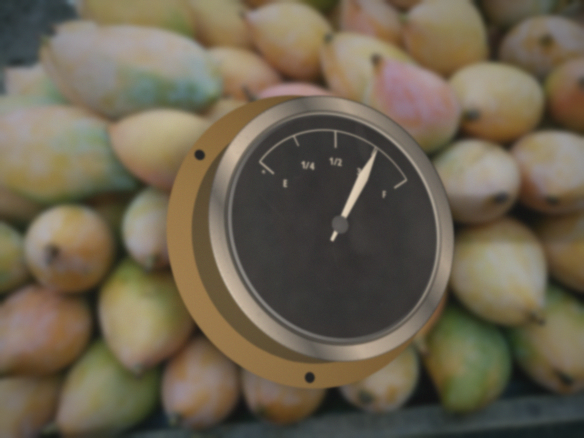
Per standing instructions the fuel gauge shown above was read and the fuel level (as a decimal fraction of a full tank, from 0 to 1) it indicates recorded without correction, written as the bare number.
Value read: 0.75
